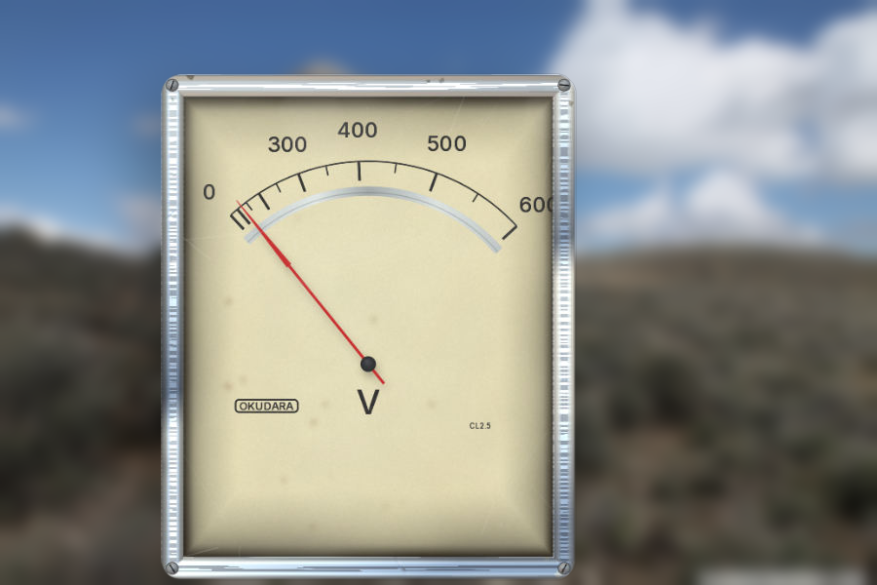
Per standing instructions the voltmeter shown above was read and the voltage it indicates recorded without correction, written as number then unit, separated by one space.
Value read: 125 V
